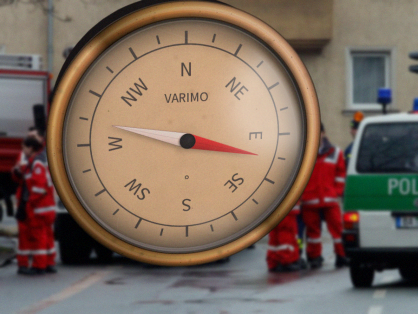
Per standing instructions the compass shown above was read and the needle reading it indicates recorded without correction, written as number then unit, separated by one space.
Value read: 105 °
